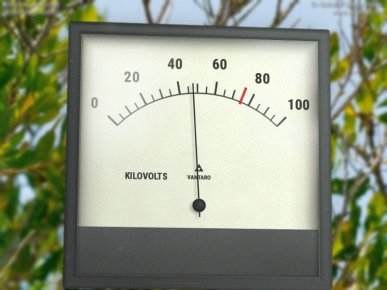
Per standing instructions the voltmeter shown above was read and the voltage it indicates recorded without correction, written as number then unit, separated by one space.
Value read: 47.5 kV
